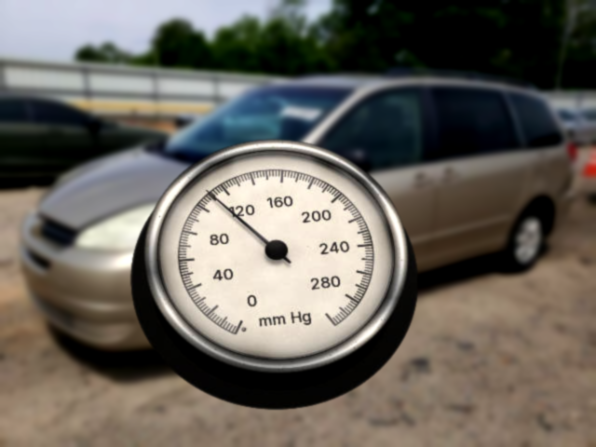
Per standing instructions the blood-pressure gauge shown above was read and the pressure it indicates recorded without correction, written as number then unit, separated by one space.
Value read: 110 mmHg
